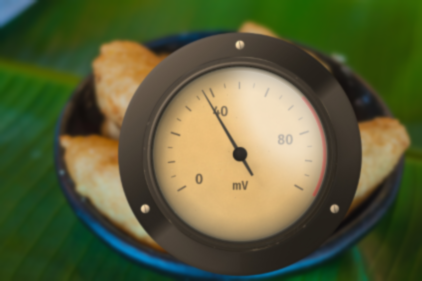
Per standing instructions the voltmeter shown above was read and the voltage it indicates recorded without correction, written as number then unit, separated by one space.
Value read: 37.5 mV
